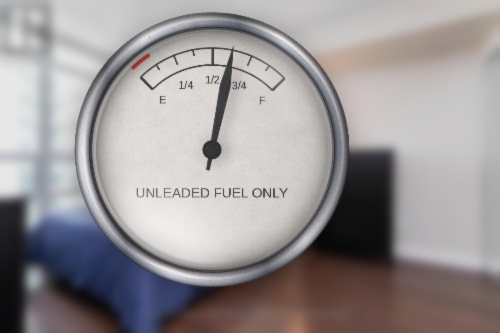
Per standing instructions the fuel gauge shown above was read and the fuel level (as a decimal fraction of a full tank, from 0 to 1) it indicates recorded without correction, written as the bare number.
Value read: 0.625
